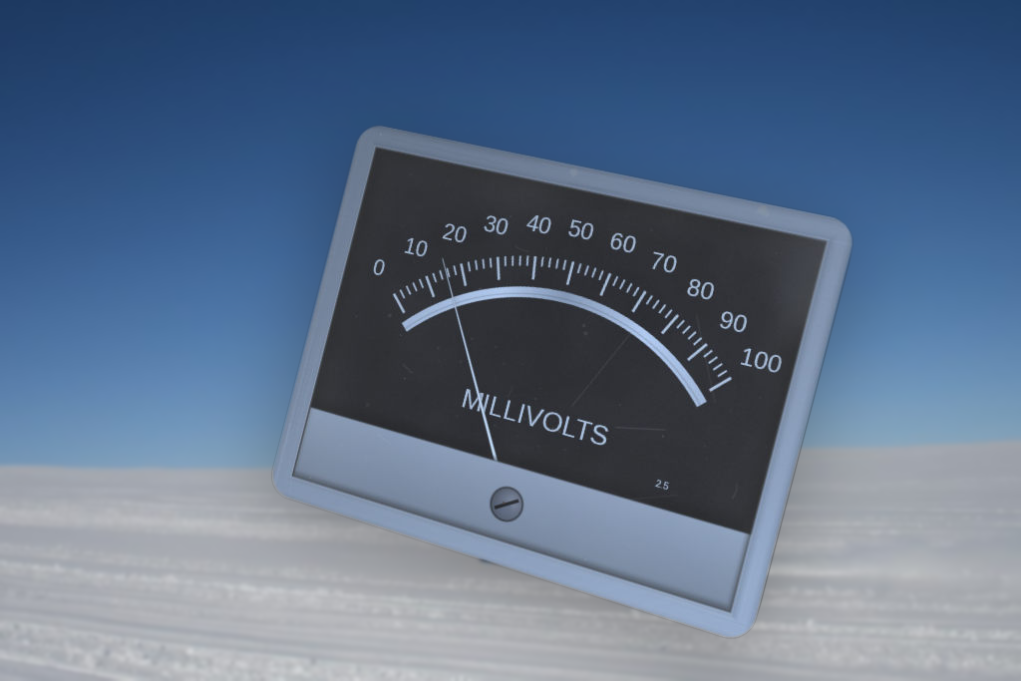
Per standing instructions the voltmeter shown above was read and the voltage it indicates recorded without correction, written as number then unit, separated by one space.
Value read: 16 mV
